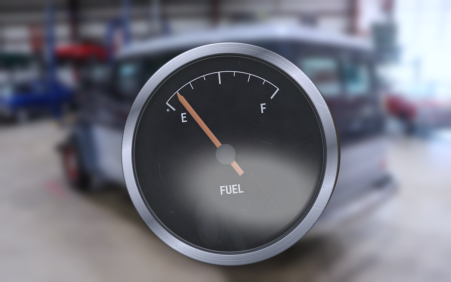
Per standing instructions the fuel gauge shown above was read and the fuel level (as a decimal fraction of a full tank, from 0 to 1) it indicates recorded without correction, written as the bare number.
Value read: 0.125
